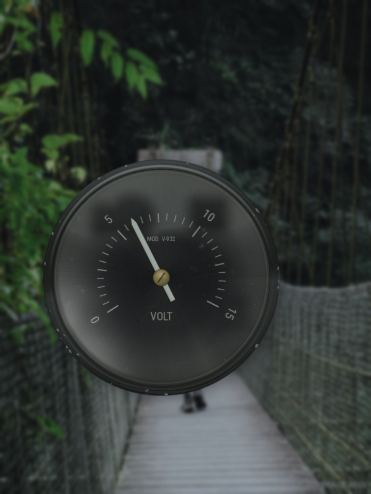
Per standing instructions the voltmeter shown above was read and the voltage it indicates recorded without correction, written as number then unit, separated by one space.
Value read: 6 V
